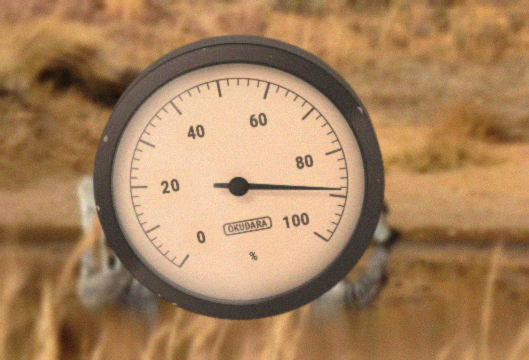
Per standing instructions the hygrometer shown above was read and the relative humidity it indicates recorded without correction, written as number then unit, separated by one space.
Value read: 88 %
